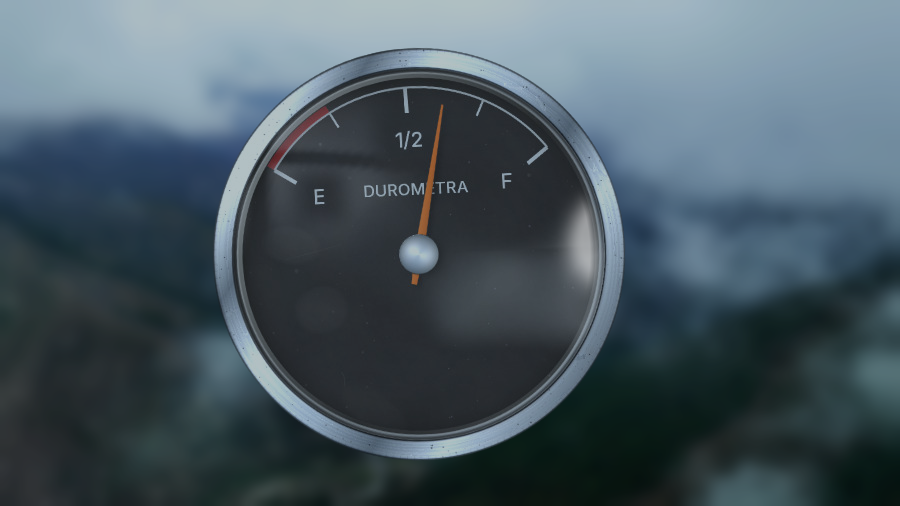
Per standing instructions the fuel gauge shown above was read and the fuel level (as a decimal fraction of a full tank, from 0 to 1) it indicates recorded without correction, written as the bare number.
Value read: 0.625
